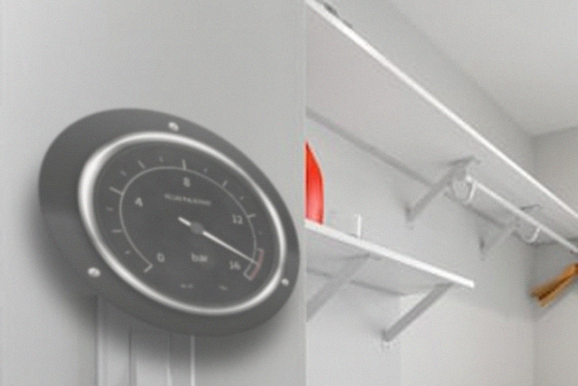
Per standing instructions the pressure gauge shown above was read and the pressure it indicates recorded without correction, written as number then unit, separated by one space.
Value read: 15 bar
